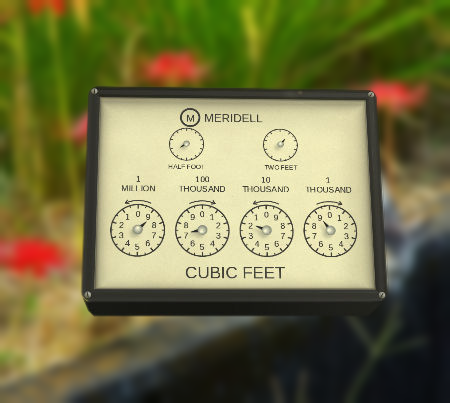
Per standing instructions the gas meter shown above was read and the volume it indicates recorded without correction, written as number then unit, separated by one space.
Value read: 871900 ft³
